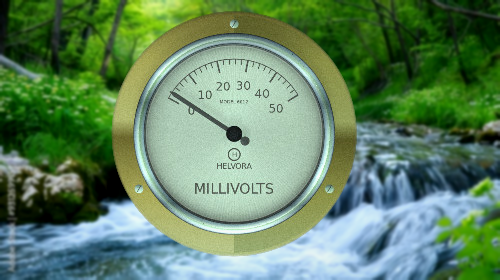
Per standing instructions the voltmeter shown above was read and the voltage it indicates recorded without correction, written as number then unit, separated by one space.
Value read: 2 mV
